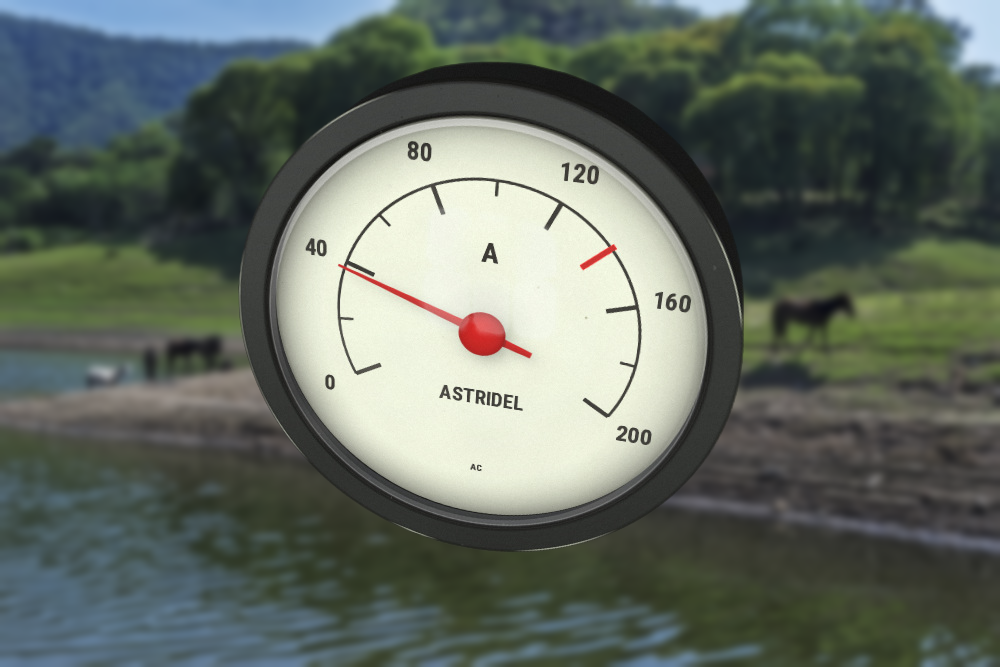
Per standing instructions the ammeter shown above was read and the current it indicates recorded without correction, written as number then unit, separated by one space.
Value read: 40 A
